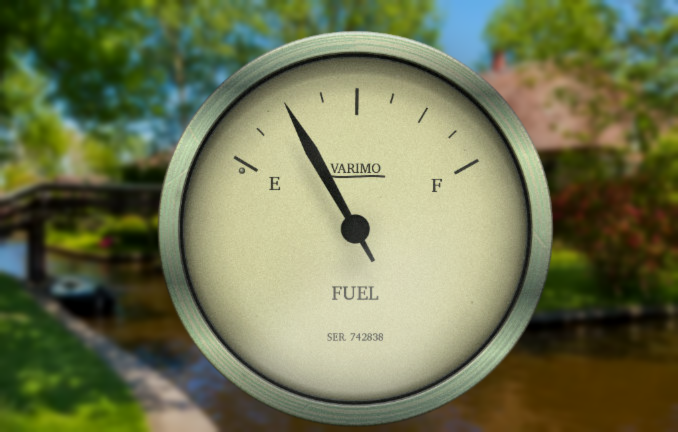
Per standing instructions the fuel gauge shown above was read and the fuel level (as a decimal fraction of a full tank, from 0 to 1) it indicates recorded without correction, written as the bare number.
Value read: 0.25
